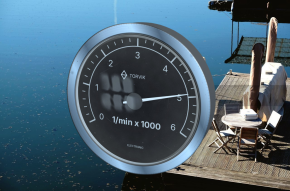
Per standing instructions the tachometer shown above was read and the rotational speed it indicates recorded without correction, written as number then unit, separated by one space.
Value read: 4900 rpm
